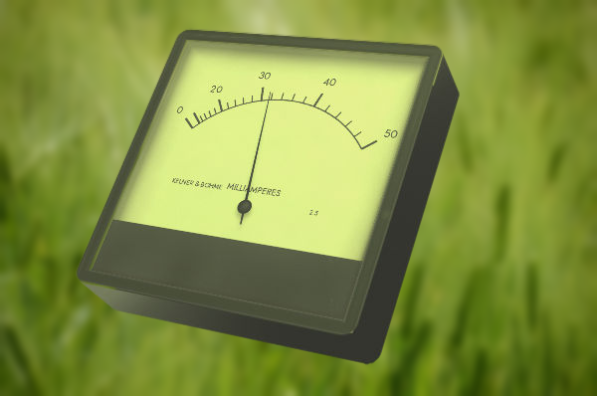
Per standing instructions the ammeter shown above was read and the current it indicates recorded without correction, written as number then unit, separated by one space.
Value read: 32 mA
